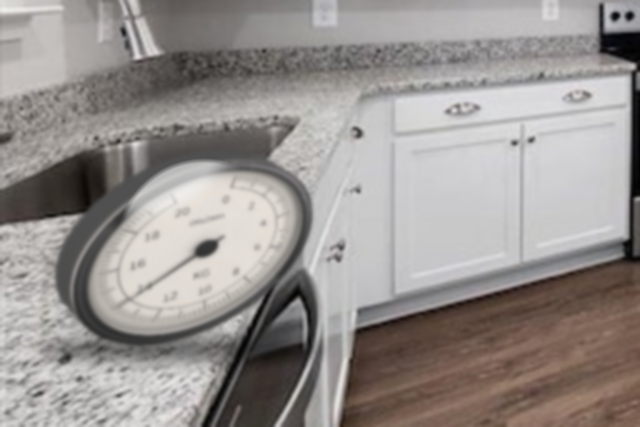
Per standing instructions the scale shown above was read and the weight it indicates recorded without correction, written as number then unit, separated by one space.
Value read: 14 kg
